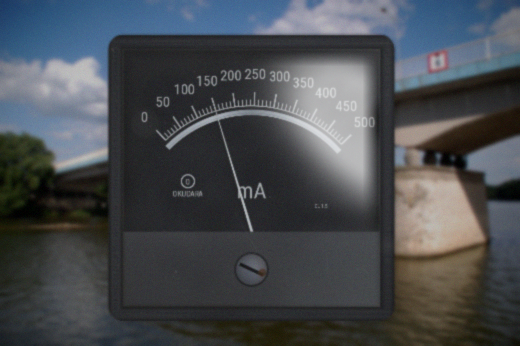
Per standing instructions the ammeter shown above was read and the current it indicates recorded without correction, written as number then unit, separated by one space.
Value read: 150 mA
